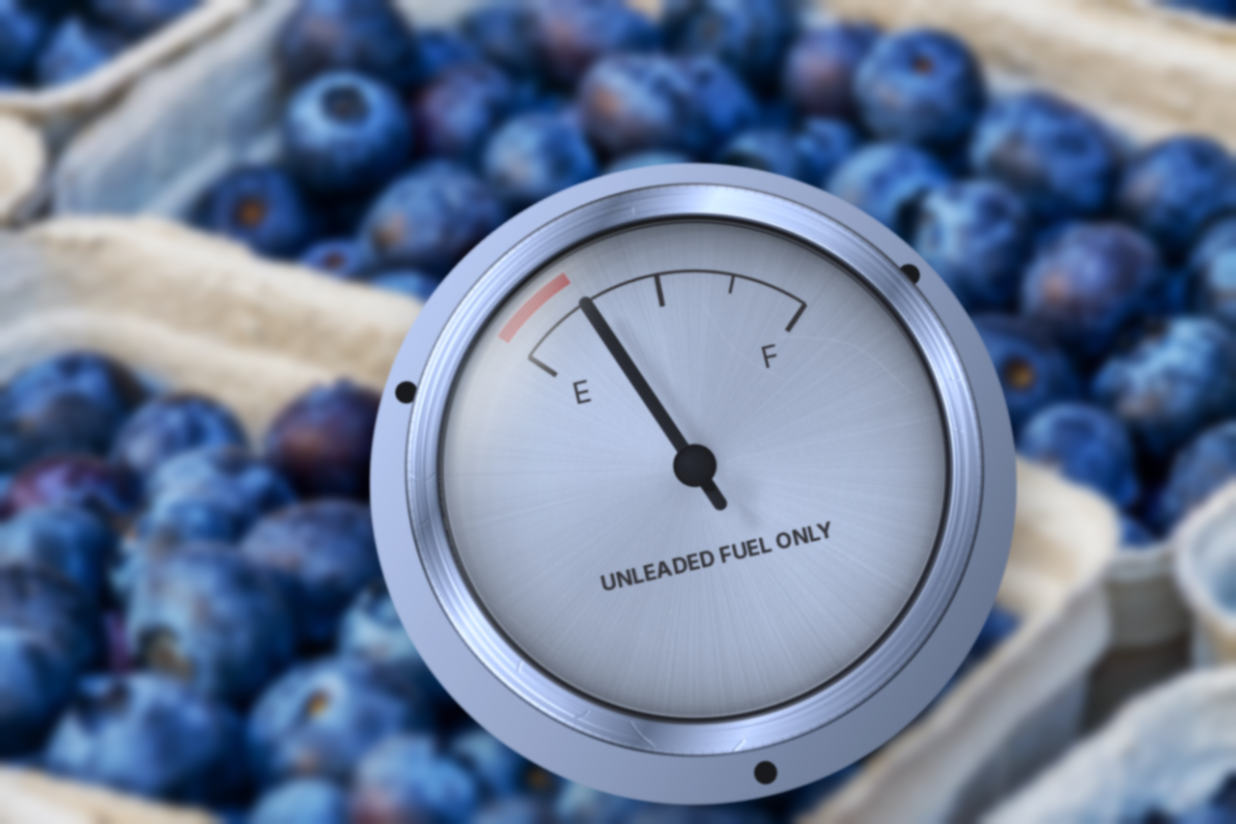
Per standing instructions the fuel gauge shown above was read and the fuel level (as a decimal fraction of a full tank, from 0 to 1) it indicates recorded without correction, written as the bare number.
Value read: 0.25
